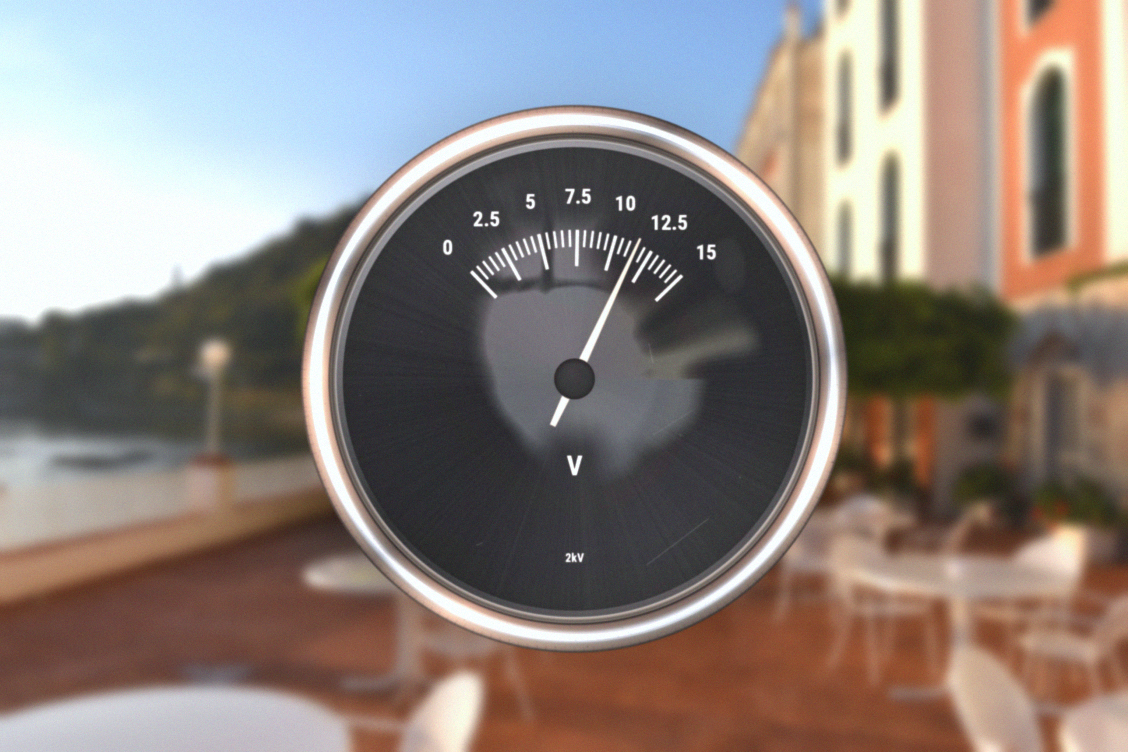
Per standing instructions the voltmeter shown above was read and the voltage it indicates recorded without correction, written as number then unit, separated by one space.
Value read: 11.5 V
